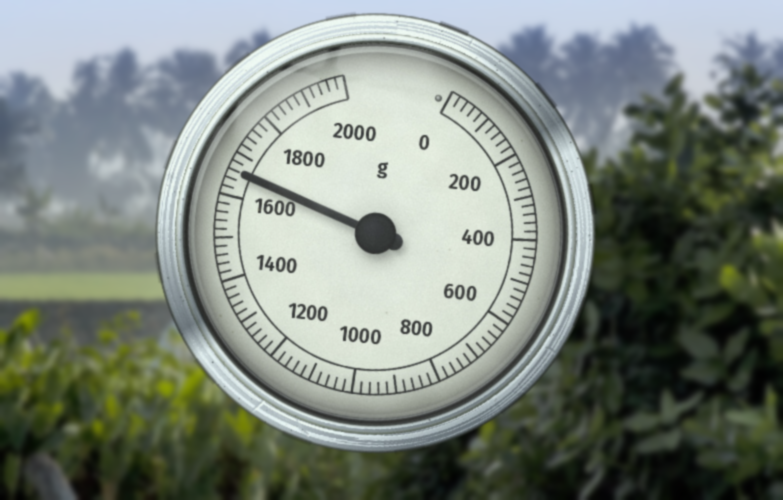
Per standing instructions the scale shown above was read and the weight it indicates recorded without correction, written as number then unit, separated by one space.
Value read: 1660 g
